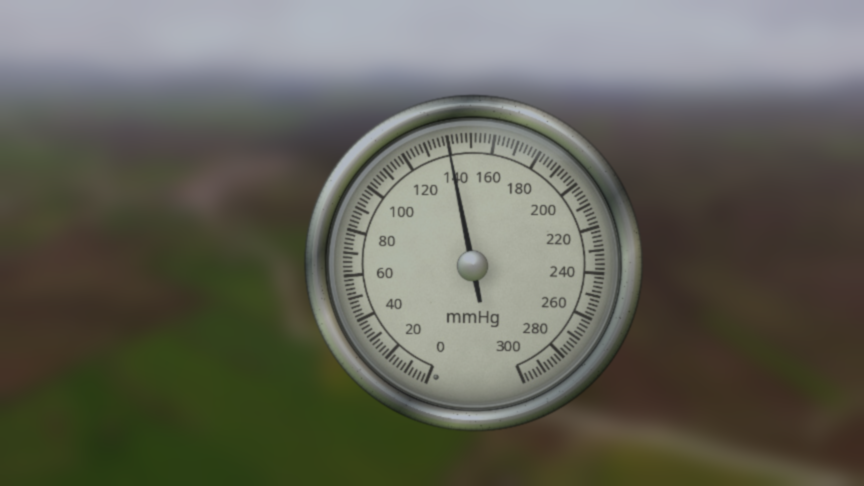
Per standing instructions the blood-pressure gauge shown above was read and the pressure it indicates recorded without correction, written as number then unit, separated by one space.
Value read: 140 mmHg
